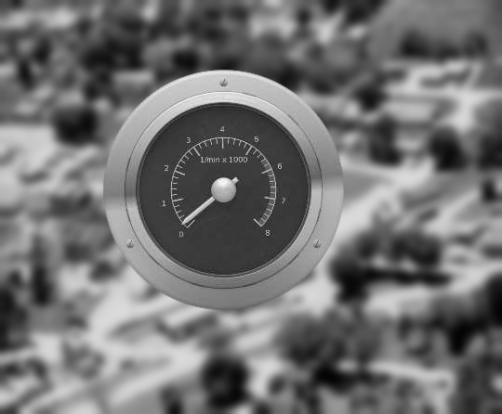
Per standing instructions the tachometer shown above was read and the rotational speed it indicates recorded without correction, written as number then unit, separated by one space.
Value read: 200 rpm
